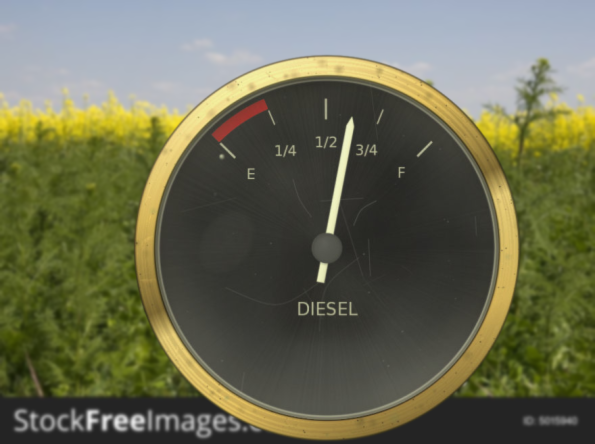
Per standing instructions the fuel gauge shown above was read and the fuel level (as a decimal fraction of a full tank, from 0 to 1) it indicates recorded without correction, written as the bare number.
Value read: 0.625
